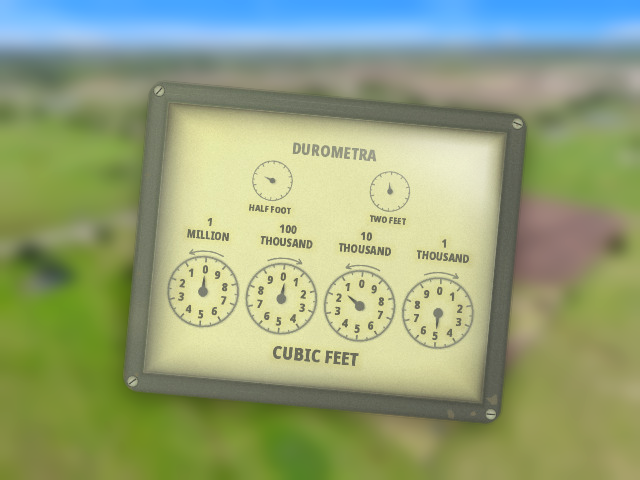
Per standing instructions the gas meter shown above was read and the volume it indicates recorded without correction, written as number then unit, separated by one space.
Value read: 1500 ft³
